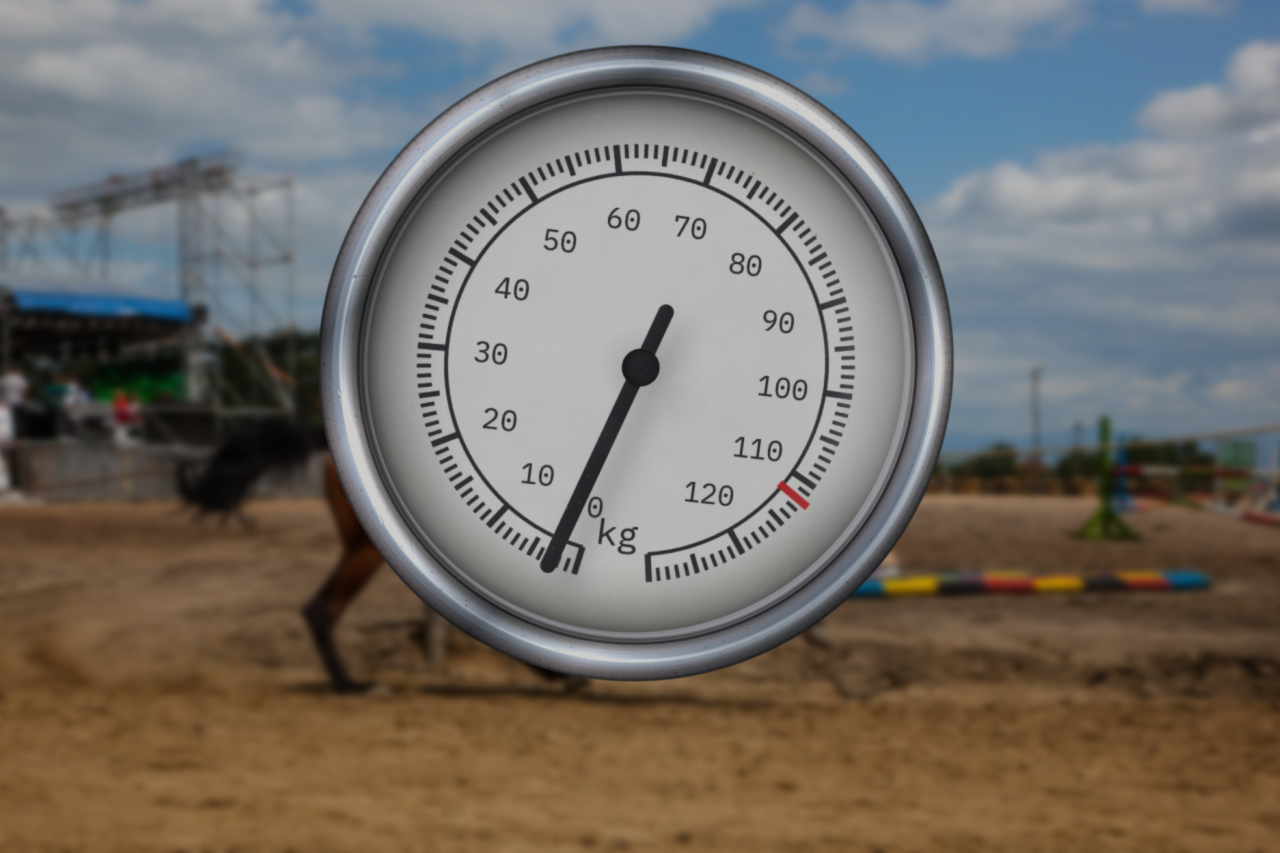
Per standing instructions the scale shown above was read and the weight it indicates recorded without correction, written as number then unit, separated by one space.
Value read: 3 kg
